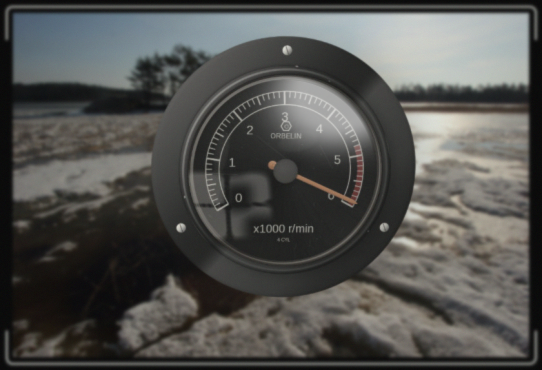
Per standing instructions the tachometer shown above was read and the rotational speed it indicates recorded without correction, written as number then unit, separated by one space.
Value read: 5900 rpm
